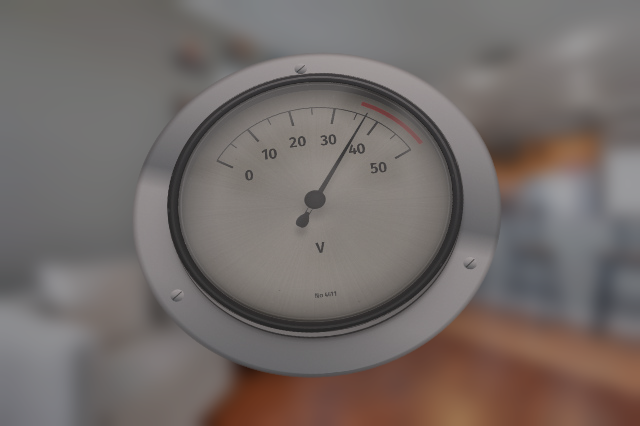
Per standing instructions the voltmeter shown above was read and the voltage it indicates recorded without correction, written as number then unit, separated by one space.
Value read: 37.5 V
